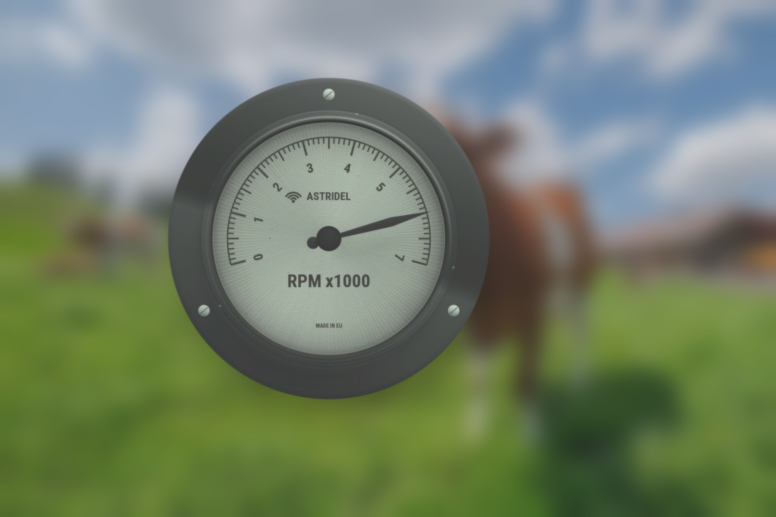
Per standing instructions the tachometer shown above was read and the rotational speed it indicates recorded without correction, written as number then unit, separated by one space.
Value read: 6000 rpm
